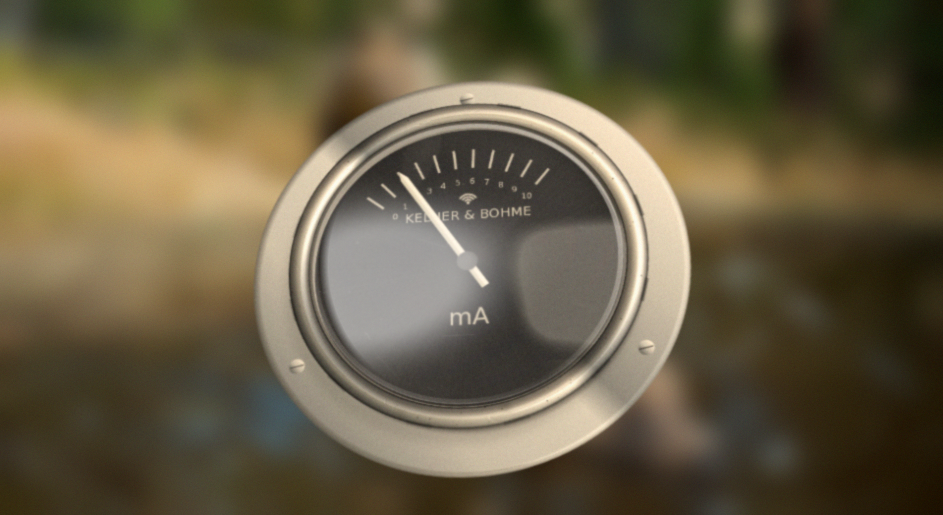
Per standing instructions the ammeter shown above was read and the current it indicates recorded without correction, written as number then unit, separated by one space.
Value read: 2 mA
